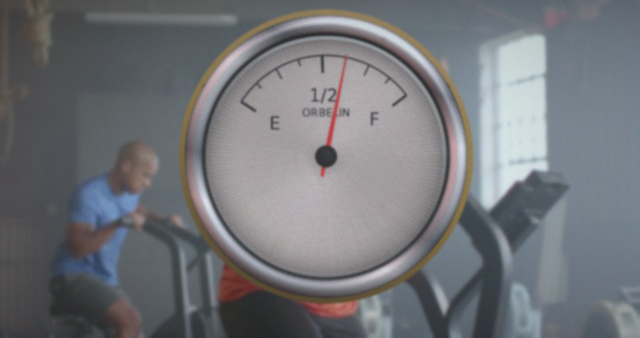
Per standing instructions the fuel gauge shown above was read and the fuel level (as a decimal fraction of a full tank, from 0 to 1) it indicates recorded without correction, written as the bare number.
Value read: 0.625
